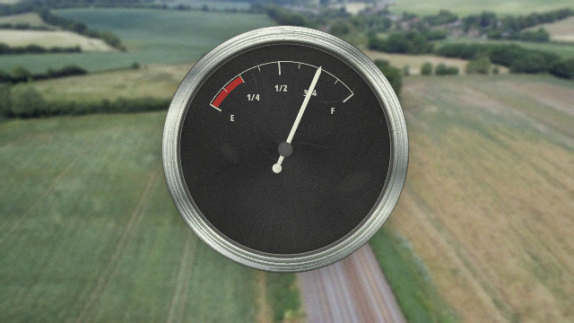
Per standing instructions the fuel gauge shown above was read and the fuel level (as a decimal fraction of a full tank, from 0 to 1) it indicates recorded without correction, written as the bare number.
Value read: 0.75
